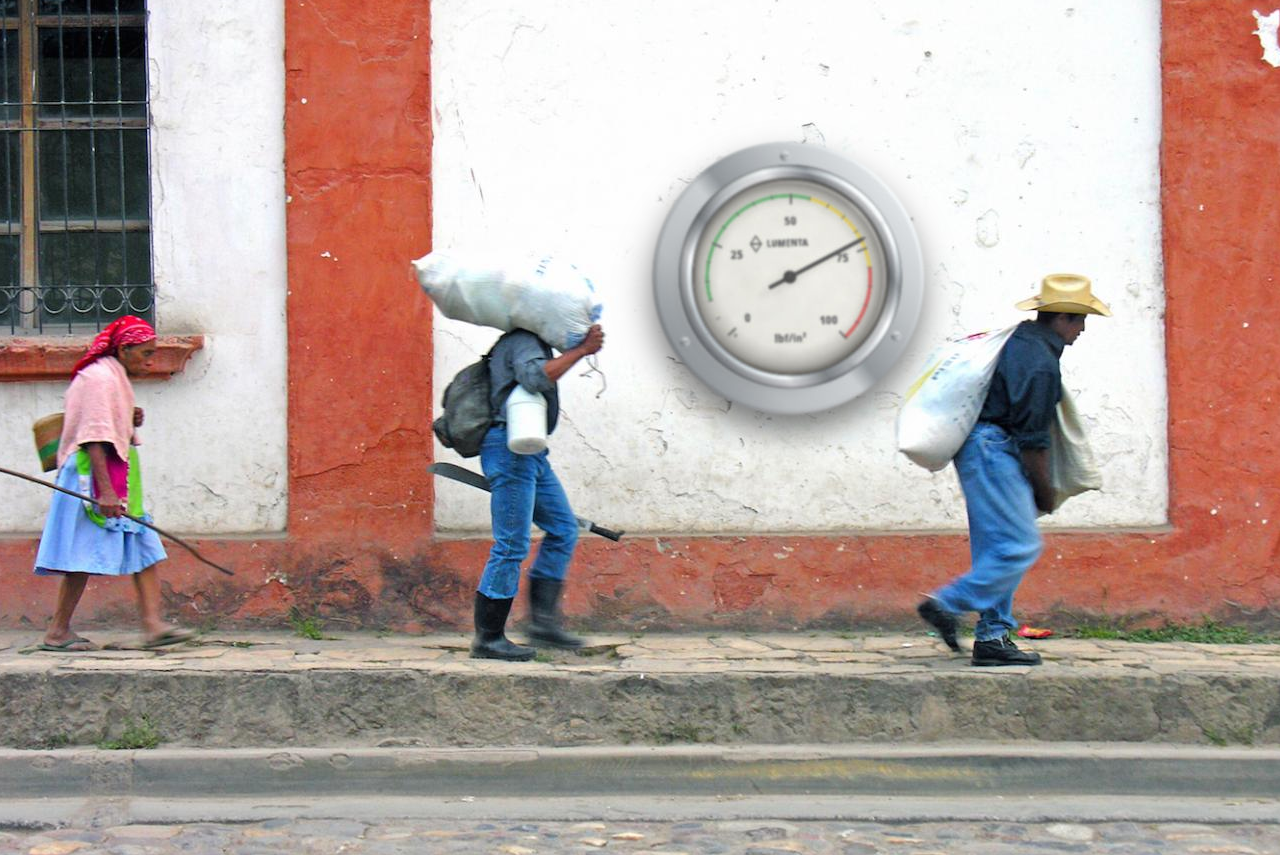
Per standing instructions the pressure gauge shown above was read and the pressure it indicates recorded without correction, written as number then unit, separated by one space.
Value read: 72.5 psi
